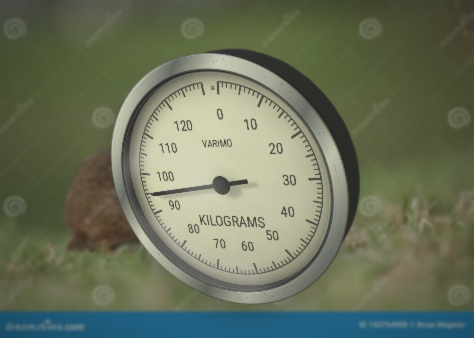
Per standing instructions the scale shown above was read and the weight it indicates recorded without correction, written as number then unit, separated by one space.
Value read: 95 kg
